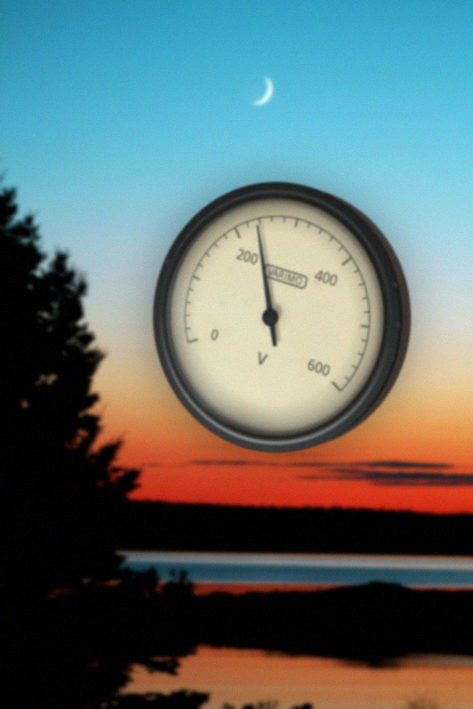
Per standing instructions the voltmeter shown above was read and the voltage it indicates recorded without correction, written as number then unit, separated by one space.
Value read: 240 V
